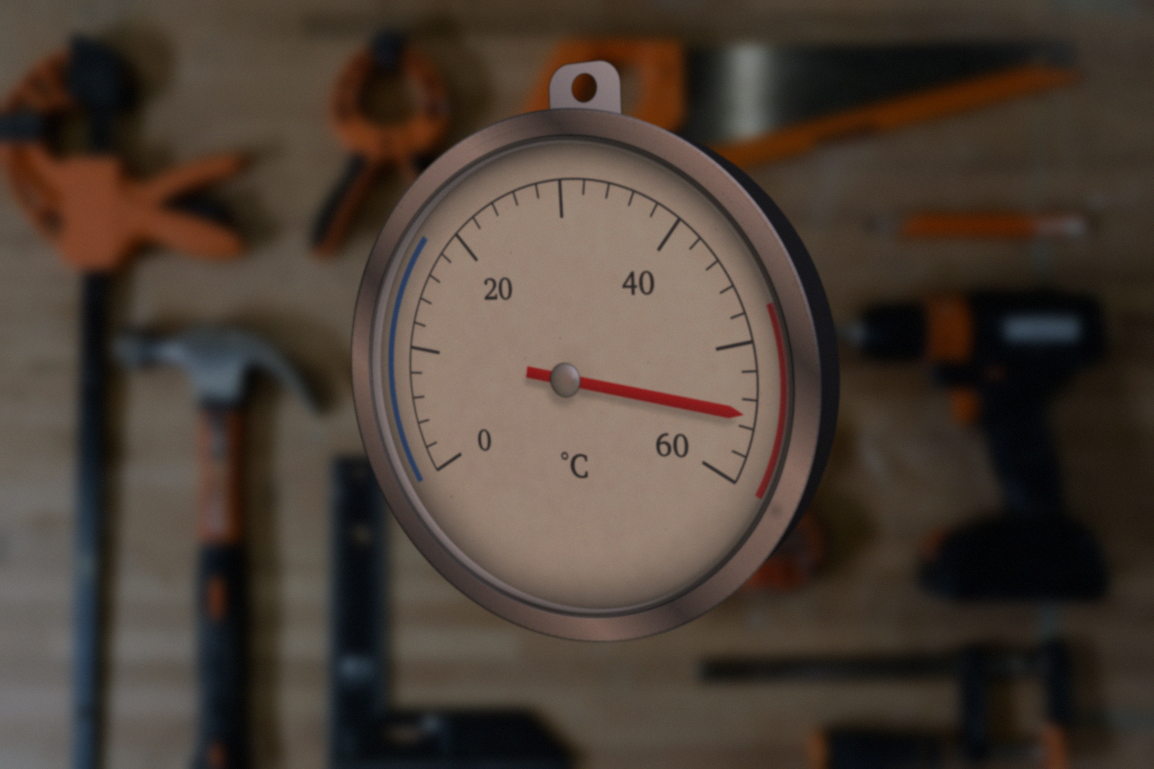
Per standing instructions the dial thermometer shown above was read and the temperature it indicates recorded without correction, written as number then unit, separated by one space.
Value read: 55 °C
